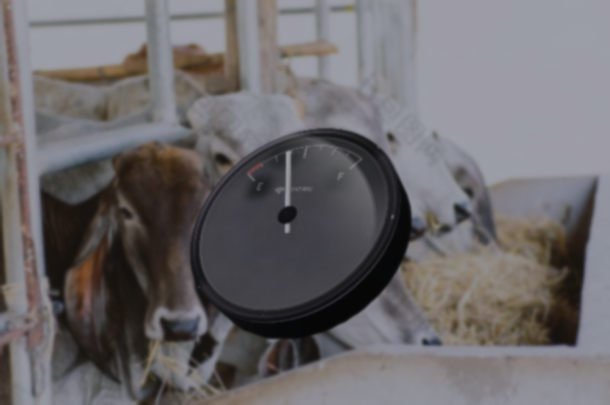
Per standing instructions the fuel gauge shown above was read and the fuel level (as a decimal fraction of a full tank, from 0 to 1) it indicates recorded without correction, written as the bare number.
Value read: 0.375
